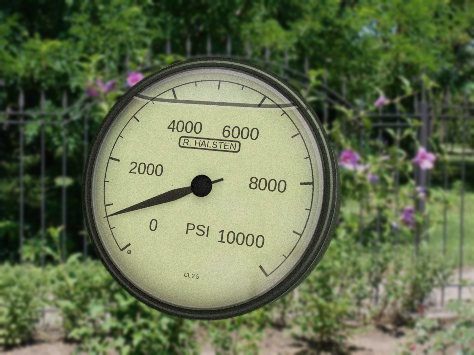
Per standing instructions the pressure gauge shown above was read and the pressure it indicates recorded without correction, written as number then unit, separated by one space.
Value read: 750 psi
